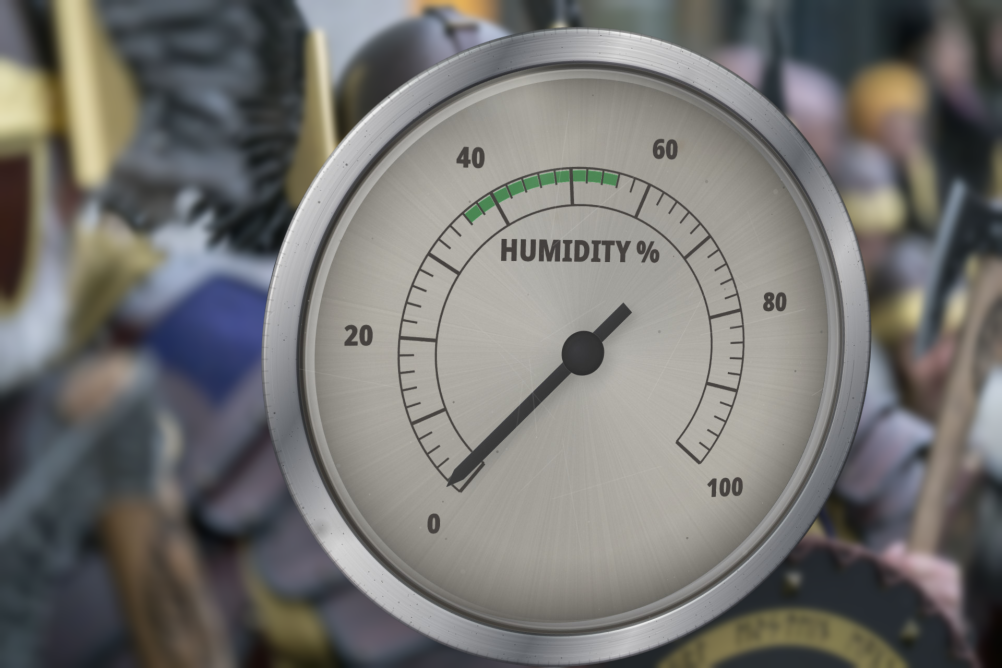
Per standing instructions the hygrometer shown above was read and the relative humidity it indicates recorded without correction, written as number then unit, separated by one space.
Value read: 2 %
